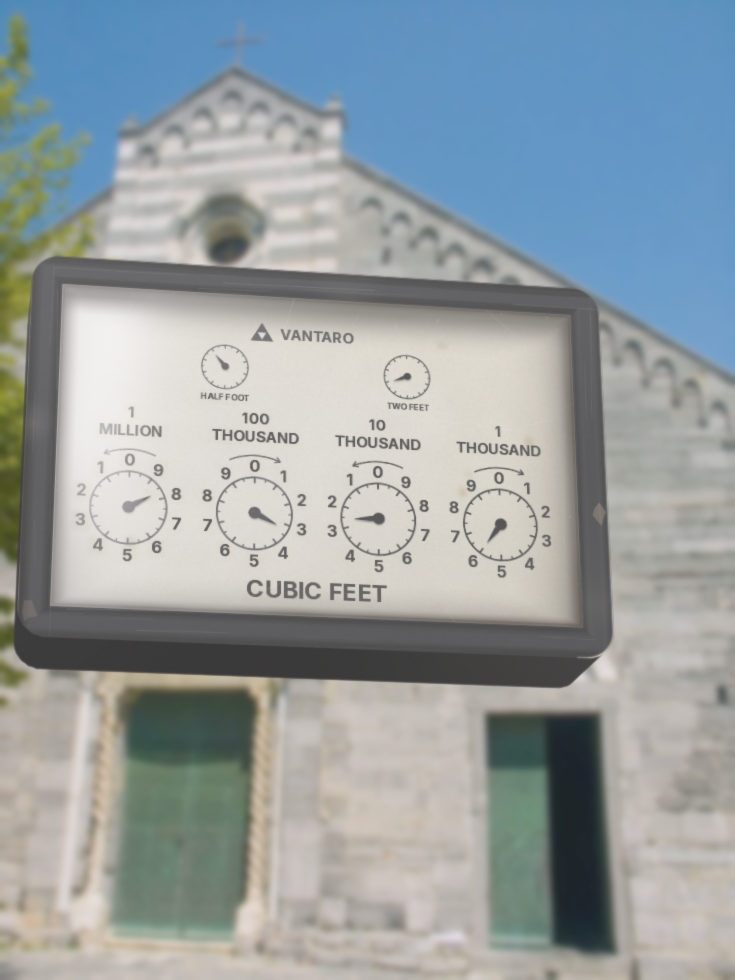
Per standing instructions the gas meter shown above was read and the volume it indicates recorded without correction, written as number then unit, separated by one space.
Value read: 832600 ft³
